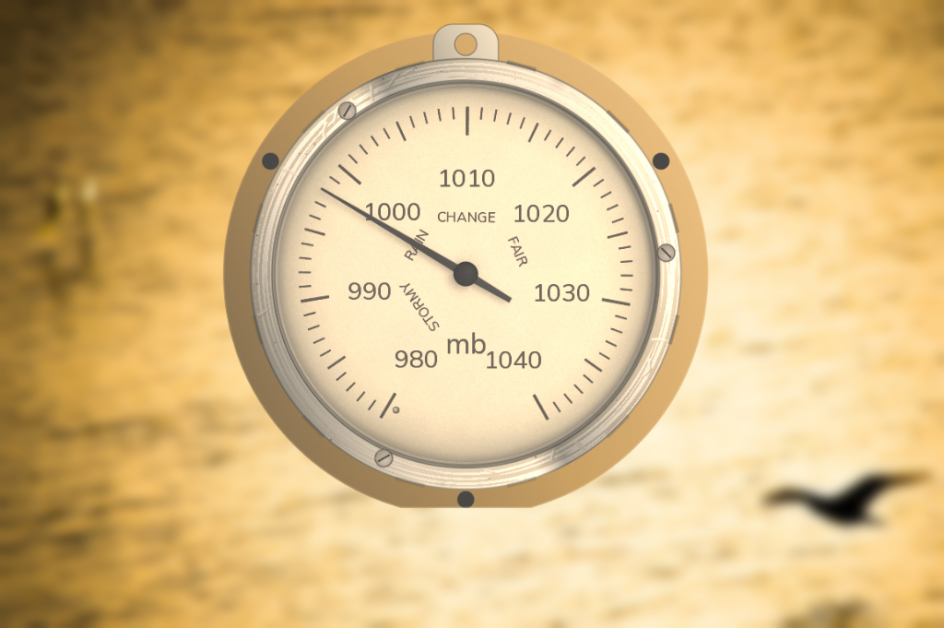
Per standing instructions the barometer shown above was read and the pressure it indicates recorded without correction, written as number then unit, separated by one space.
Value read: 998 mbar
